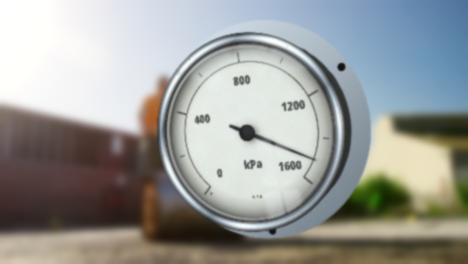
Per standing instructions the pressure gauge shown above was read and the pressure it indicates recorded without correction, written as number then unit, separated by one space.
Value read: 1500 kPa
